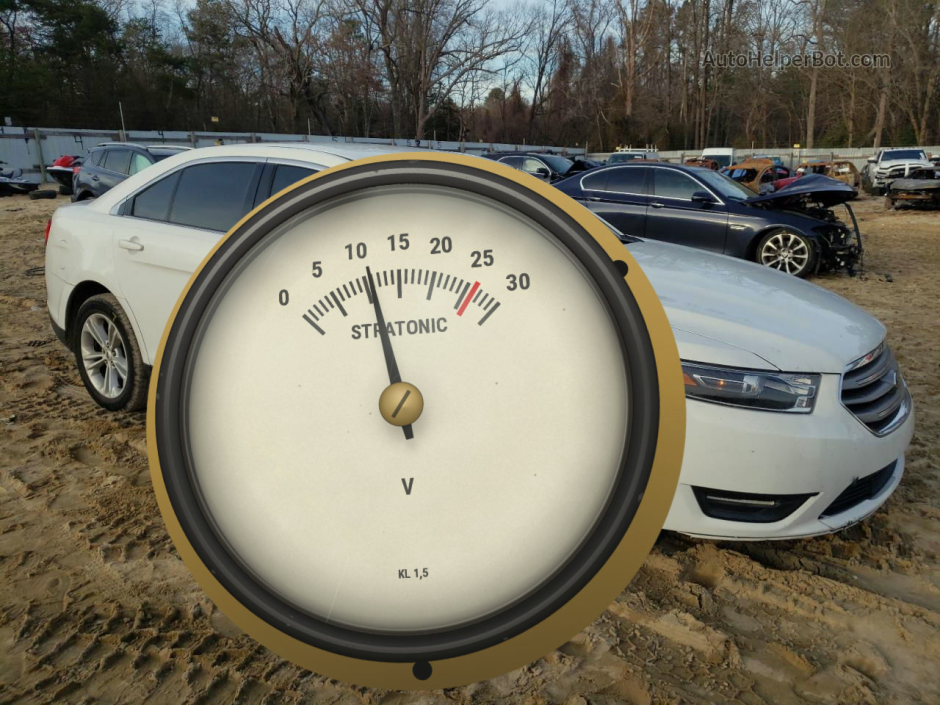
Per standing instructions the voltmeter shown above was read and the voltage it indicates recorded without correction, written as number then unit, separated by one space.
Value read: 11 V
